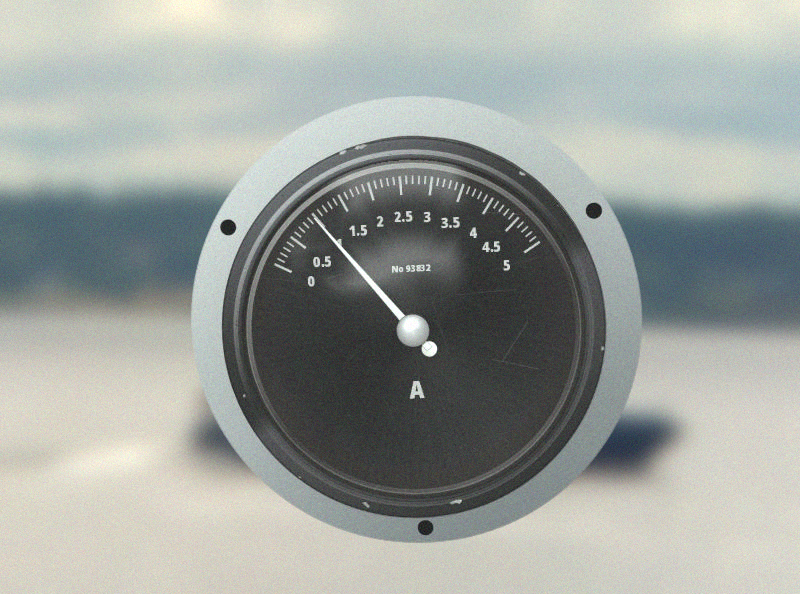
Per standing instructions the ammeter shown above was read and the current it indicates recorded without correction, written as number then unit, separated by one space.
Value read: 1 A
